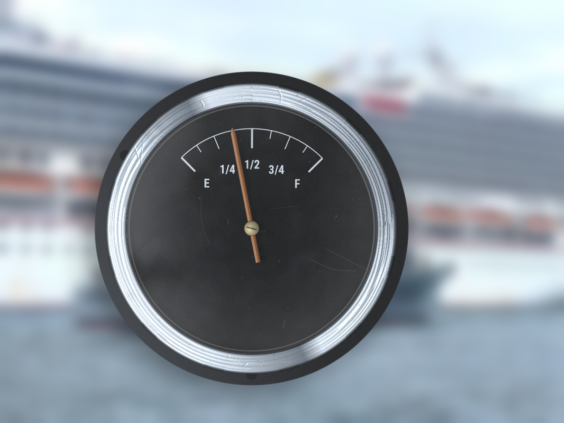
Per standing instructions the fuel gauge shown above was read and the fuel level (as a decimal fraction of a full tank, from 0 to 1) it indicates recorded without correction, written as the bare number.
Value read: 0.375
